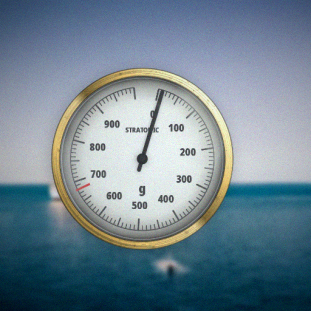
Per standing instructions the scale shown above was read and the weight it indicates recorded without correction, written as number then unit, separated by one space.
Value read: 10 g
